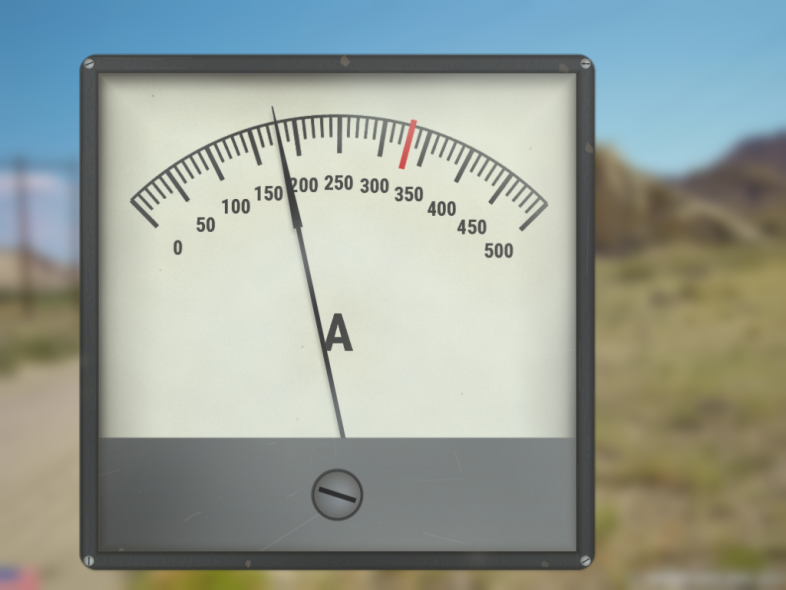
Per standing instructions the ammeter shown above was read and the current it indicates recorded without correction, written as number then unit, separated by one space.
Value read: 180 A
